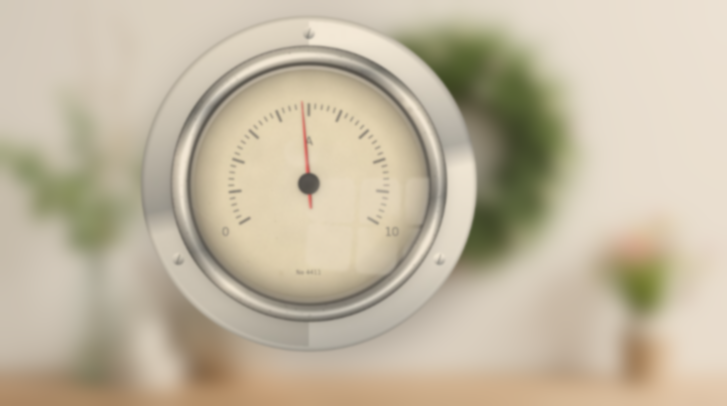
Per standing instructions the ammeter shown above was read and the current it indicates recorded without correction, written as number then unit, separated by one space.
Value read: 4.8 A
